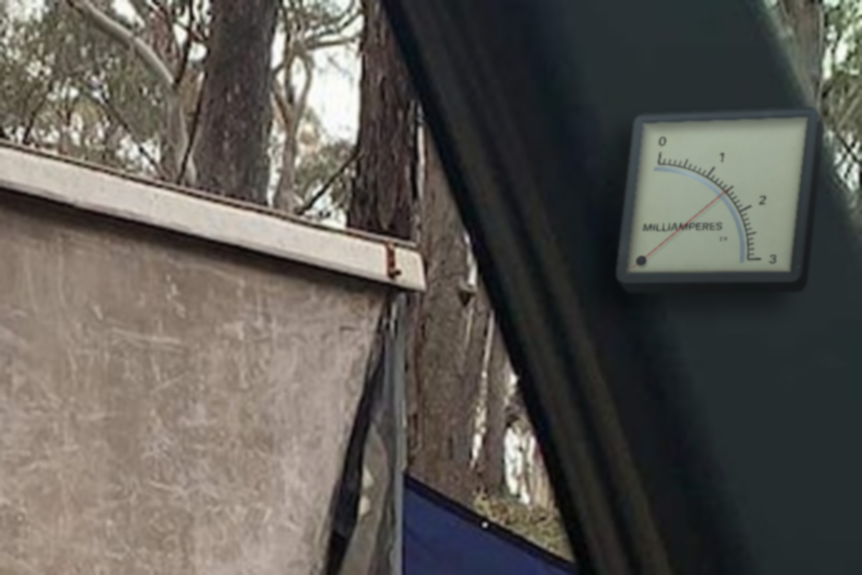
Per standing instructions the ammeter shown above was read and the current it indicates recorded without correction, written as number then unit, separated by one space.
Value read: 1.5 mA
